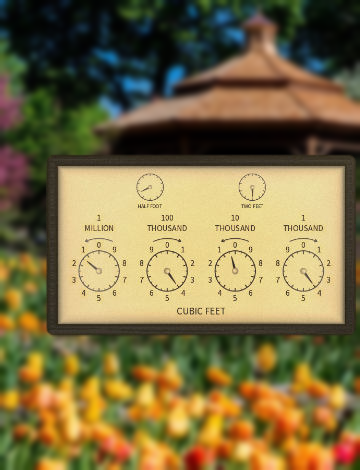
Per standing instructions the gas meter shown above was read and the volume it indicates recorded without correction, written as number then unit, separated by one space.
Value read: 140400 ft³
